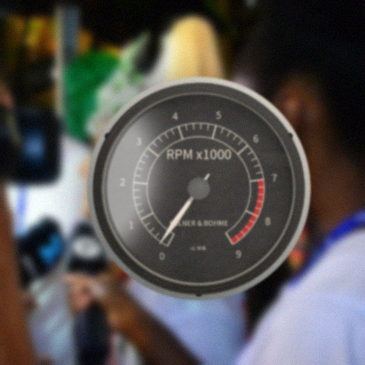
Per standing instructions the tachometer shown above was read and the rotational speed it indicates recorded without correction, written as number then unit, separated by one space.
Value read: 200 rpm
